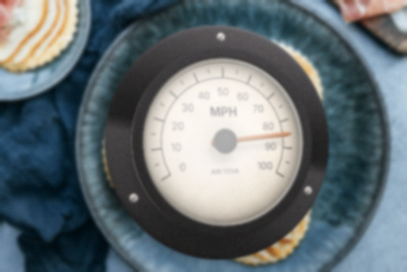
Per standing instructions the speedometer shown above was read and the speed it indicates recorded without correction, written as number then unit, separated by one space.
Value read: 85 mph
